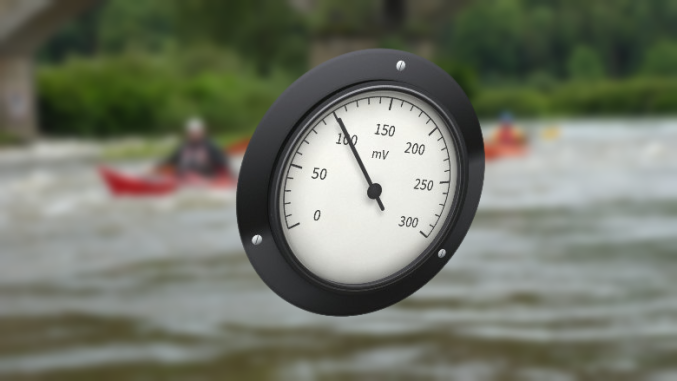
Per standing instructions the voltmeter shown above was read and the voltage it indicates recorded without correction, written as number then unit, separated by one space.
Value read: 100 mV
